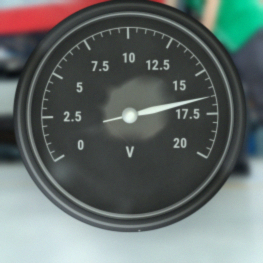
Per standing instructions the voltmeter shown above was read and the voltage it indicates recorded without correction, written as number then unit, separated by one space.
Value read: 16.5 V
